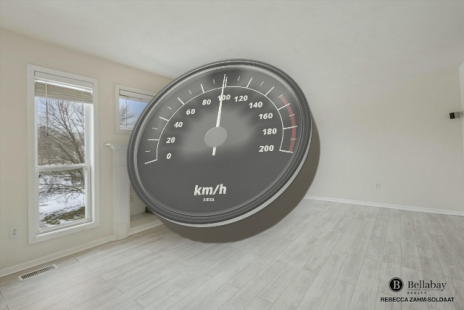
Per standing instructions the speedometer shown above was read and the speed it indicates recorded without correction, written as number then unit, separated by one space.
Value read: 100 km/h
